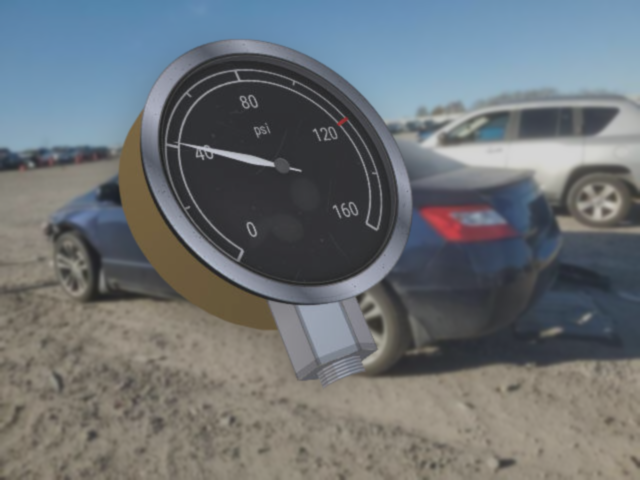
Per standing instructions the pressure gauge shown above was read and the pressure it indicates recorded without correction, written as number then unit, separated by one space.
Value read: 40 psi
